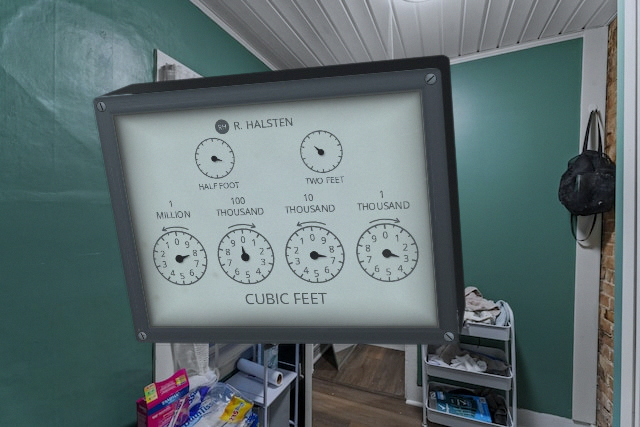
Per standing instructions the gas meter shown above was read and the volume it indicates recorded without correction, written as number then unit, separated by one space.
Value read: 797300 ft³
